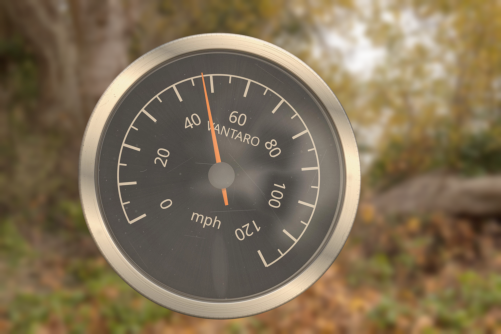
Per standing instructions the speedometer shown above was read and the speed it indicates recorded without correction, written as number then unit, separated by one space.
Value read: 47.5 mph
